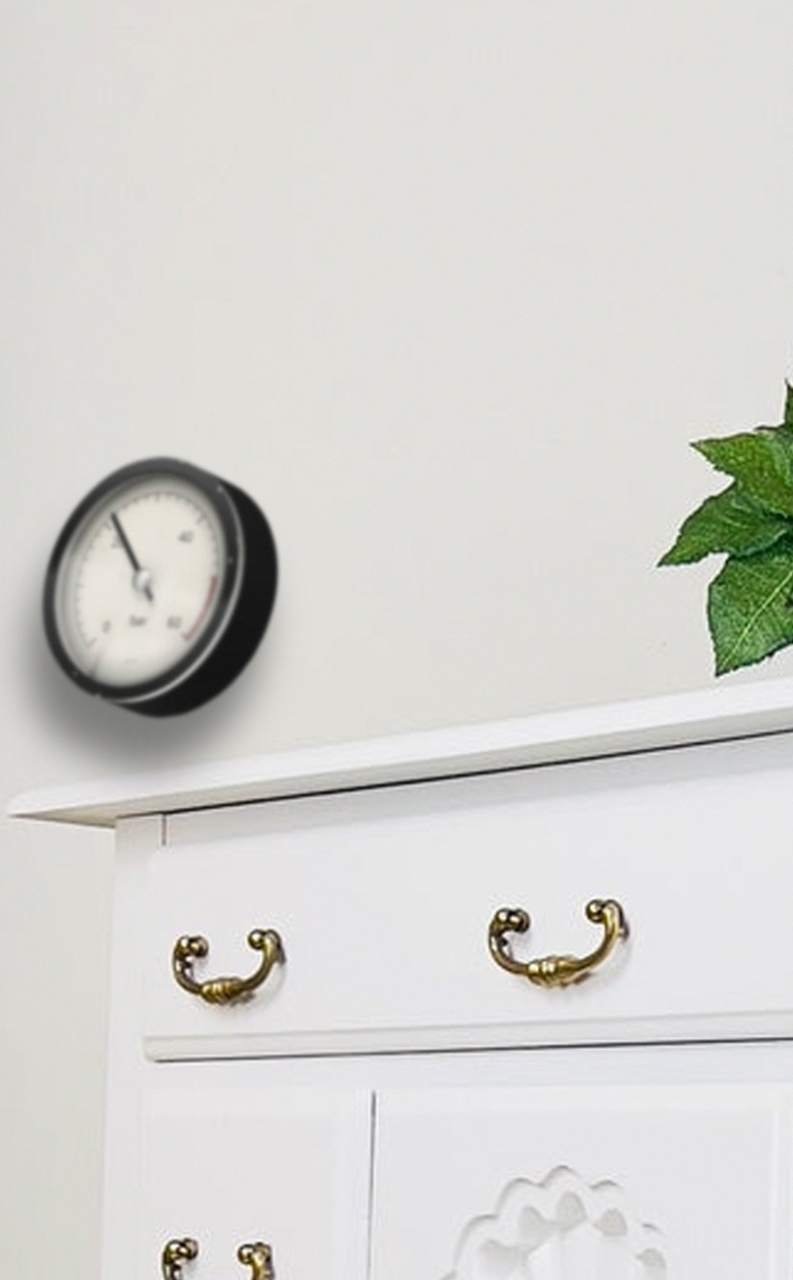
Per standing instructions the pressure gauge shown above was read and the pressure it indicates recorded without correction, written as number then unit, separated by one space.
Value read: 22 bar
